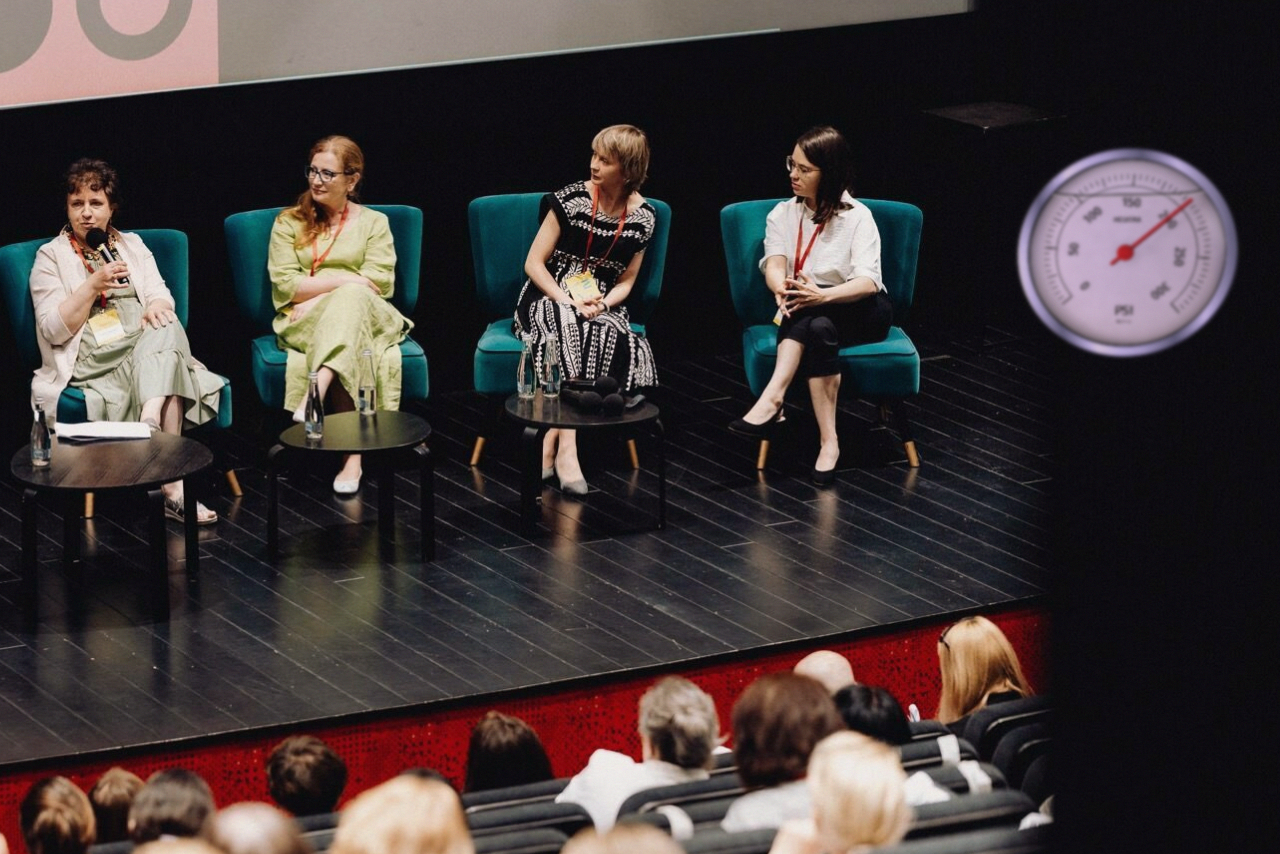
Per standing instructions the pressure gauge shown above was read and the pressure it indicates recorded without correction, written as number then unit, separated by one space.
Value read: 200 psi
